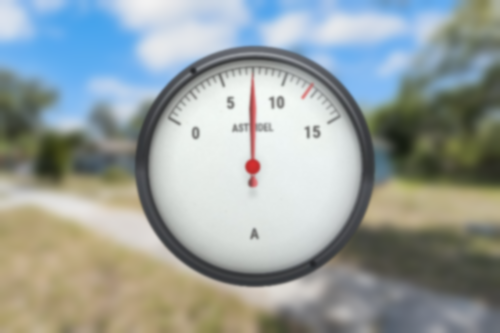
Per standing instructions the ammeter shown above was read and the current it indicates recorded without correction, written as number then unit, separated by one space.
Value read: 7.5 A
